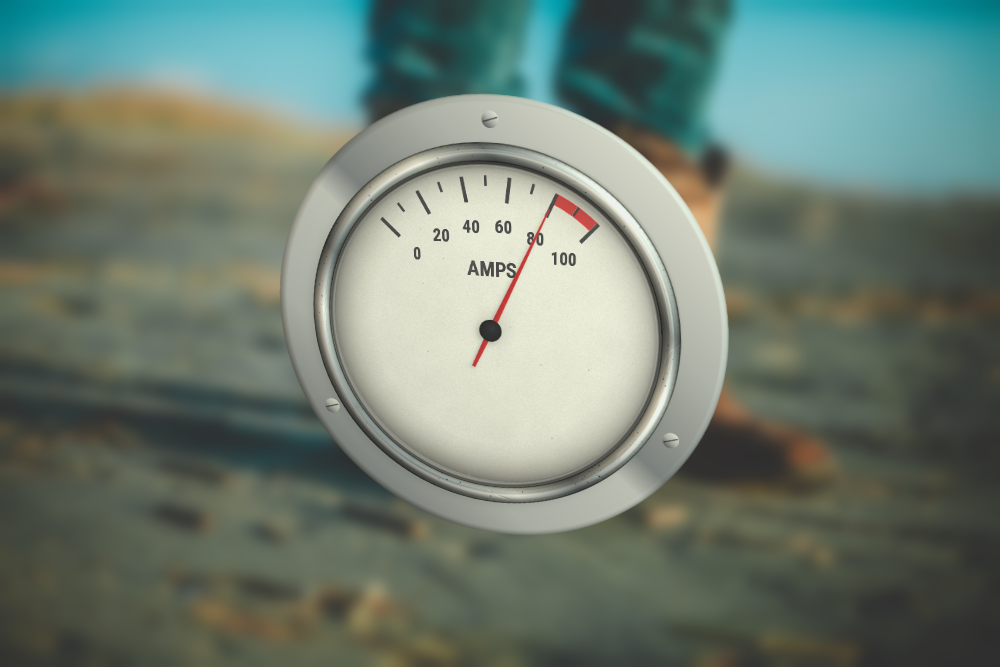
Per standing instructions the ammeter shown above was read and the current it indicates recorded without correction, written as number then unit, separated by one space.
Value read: 80 A
